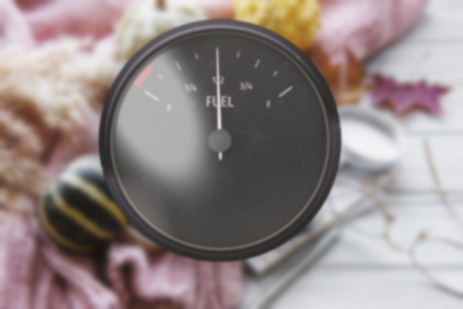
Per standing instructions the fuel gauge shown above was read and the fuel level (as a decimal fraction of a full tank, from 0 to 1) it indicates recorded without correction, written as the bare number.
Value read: 0.5
